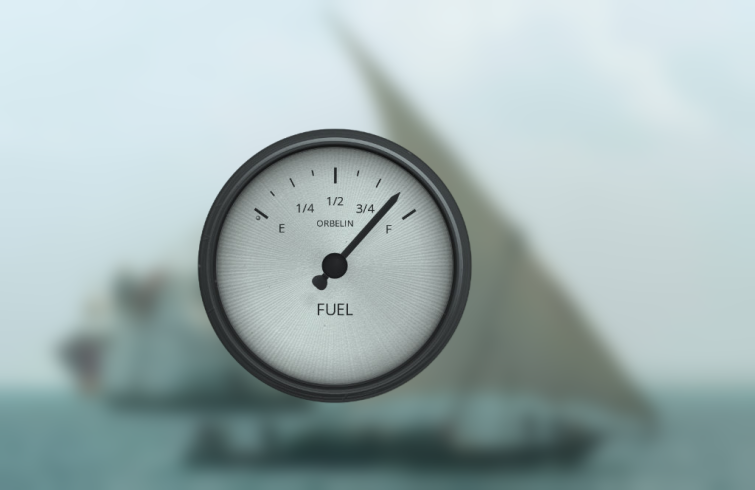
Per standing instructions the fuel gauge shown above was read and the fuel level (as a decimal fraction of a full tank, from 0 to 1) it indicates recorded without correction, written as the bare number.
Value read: 0.875
